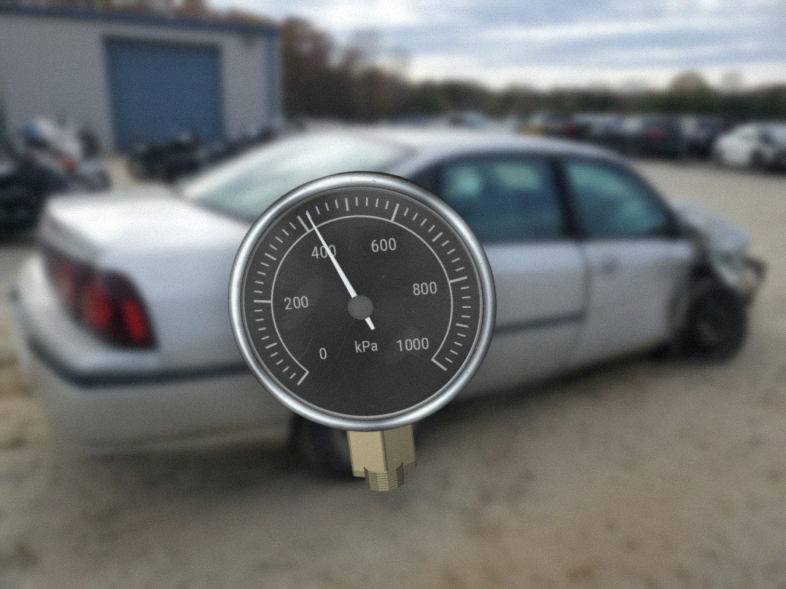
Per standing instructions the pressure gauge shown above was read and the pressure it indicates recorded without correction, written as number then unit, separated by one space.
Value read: 420 kPa
